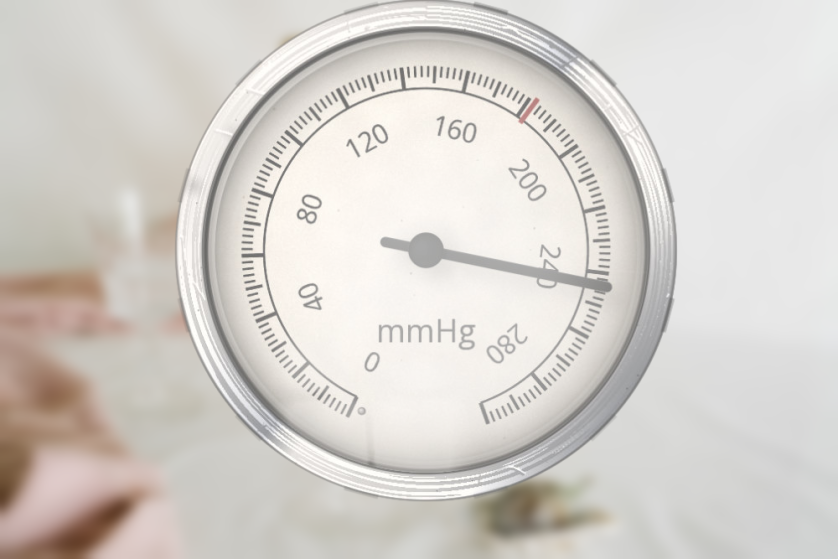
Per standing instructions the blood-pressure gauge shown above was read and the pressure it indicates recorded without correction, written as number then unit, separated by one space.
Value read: 244 mmHg
